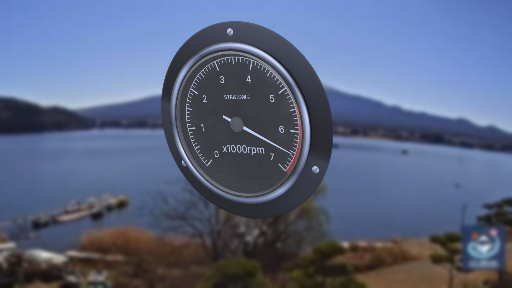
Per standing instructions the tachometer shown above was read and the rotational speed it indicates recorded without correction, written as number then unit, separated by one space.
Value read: 6500 rpm
